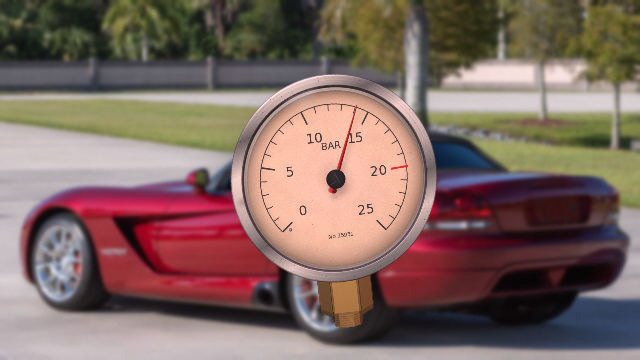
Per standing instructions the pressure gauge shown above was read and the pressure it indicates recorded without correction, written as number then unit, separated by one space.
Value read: 14 bar
